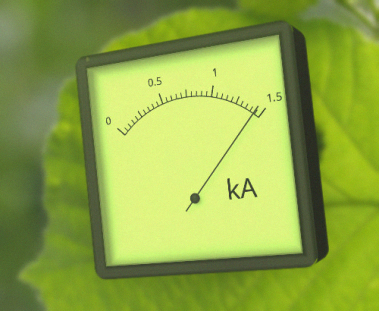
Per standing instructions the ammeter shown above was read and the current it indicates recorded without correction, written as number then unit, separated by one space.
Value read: 1.45 kA
